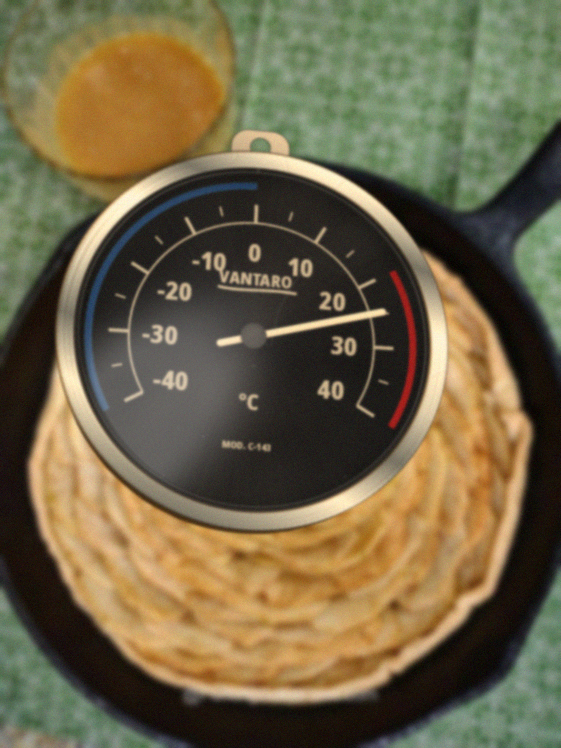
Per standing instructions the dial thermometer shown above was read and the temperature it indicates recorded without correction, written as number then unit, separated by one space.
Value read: 25 °C
